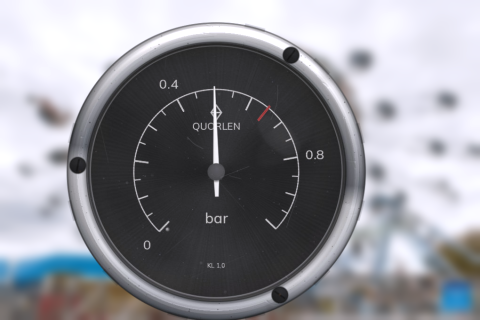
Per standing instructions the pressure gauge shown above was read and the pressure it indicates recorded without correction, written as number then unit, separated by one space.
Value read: 0.5 bar
